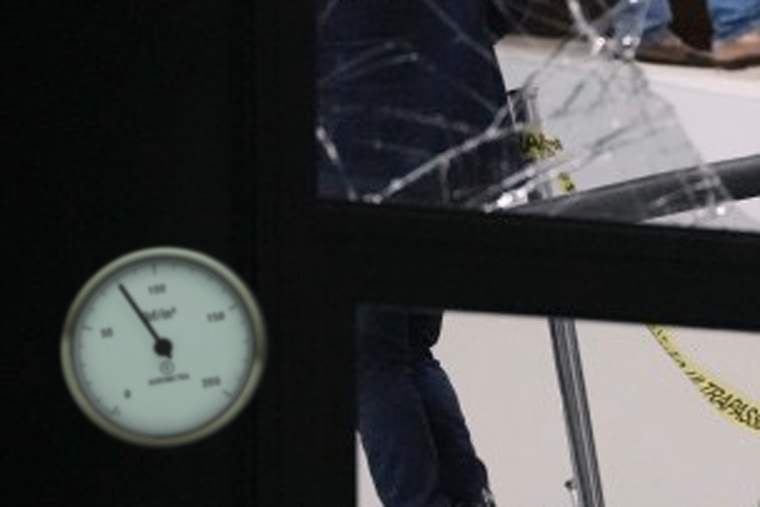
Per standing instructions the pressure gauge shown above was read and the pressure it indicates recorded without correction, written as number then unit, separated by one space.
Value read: 80 psi
